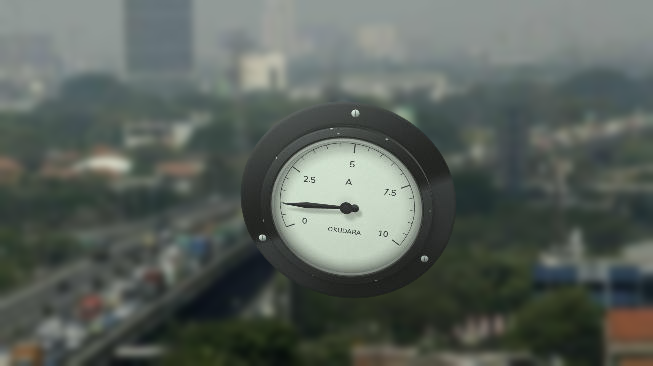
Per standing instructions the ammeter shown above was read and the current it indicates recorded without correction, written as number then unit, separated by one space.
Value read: 1 A
